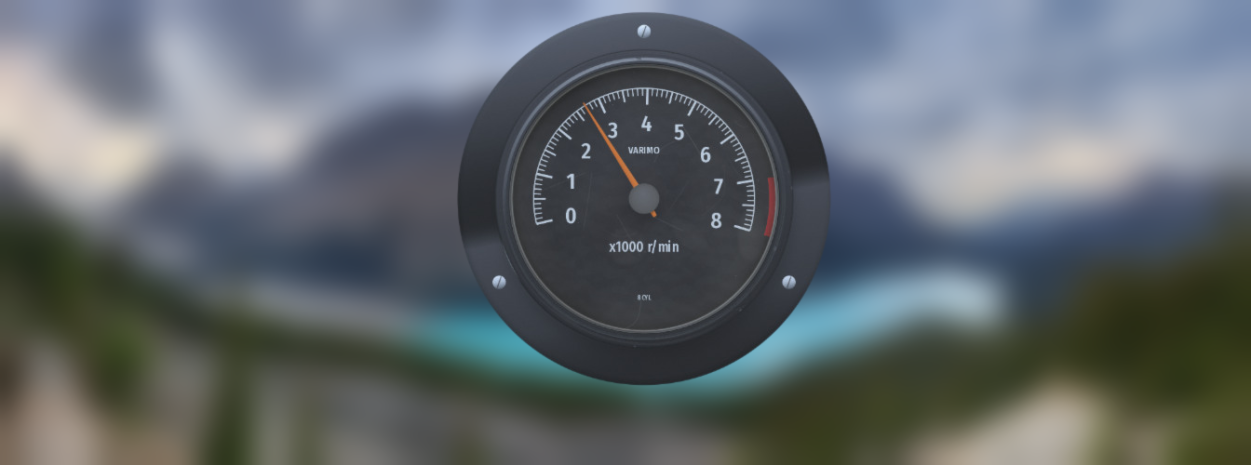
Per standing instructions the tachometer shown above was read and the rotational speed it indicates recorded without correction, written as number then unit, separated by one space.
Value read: 2700 rpm
